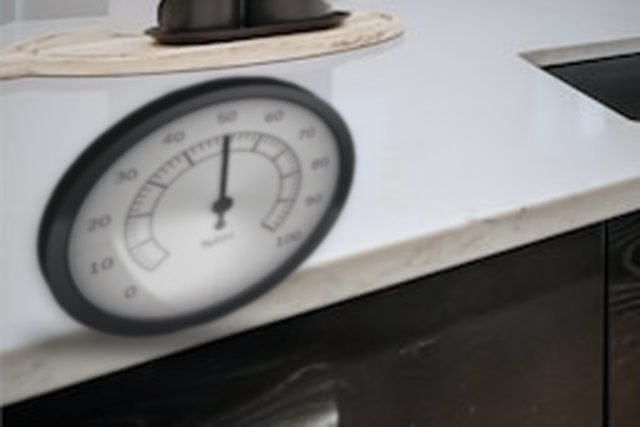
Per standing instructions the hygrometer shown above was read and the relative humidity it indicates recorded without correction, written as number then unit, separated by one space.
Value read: 50 %
